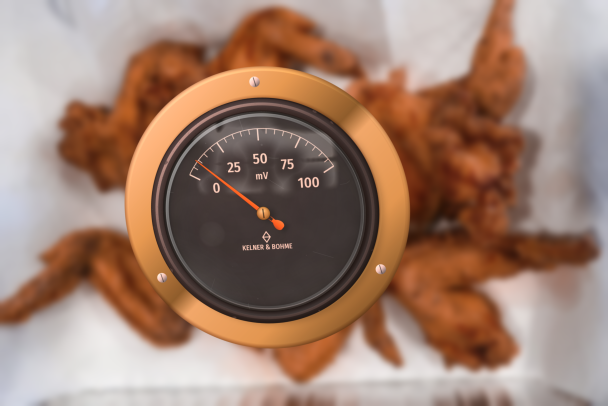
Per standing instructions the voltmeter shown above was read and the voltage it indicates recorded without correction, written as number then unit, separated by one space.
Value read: 10 mV
